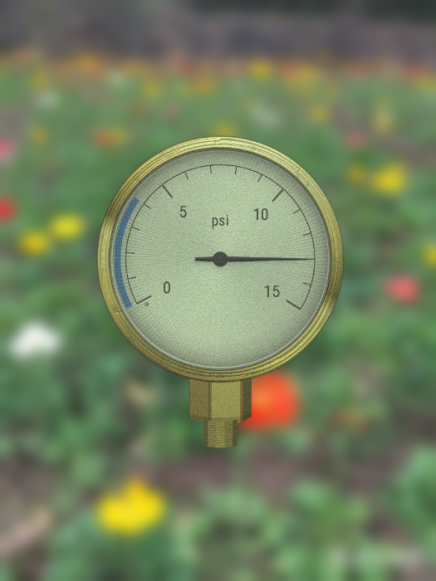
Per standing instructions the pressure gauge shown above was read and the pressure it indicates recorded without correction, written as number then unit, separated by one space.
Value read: 13 psi
